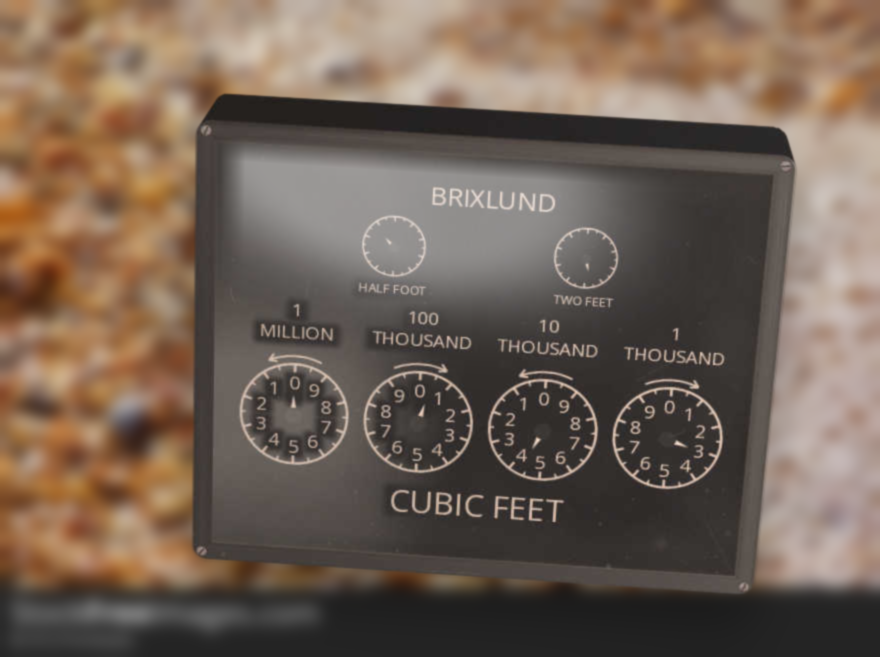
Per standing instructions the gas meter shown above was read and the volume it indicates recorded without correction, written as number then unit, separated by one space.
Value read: 4300 ft³
